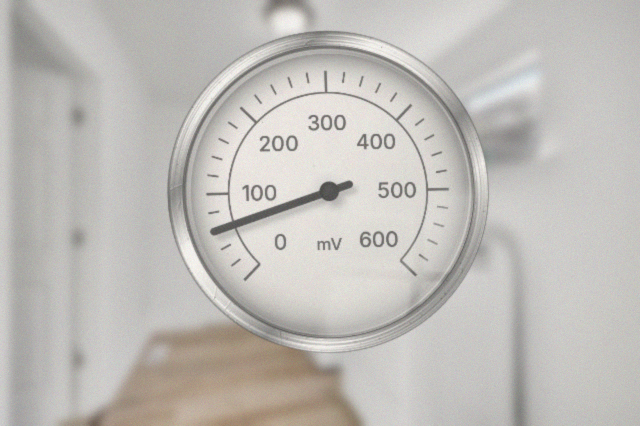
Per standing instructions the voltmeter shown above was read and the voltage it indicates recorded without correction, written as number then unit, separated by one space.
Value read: 60 mV
